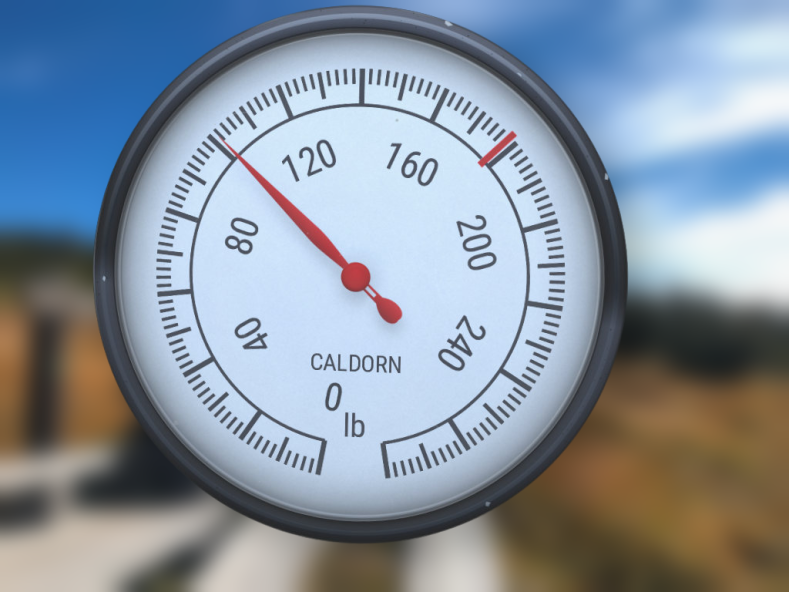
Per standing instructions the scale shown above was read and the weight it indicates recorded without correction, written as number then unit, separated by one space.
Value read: 102 lb
